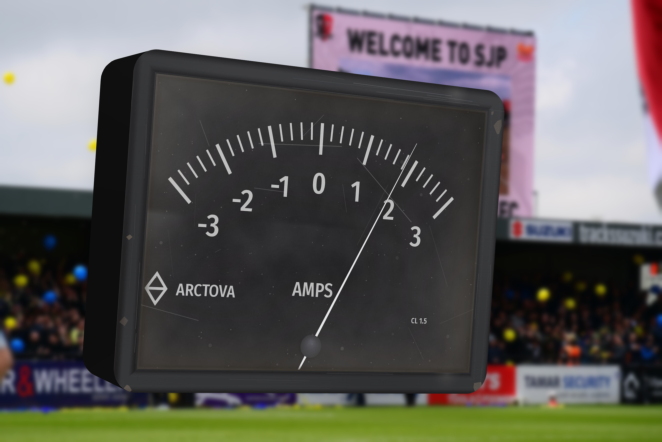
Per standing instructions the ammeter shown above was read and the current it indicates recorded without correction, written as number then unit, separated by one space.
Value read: 1.8 A
